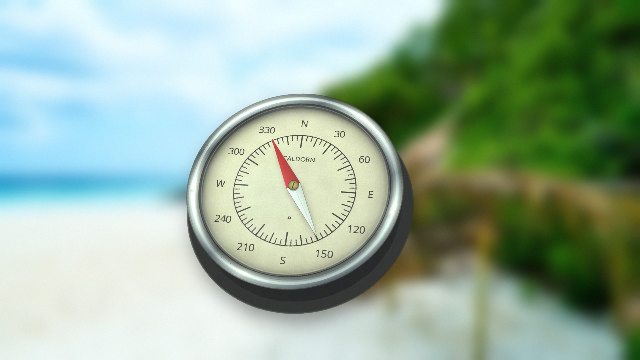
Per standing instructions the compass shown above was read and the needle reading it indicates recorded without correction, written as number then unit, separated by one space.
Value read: 330 °
